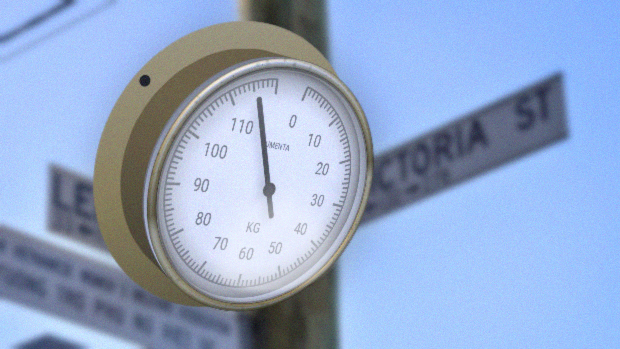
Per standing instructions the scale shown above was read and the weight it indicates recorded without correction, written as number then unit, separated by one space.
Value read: 115 kg
